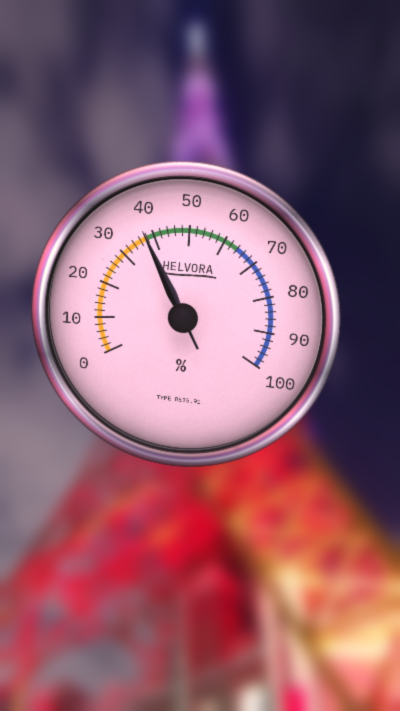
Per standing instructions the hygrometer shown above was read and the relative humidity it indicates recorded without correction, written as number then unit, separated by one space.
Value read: 38 %
